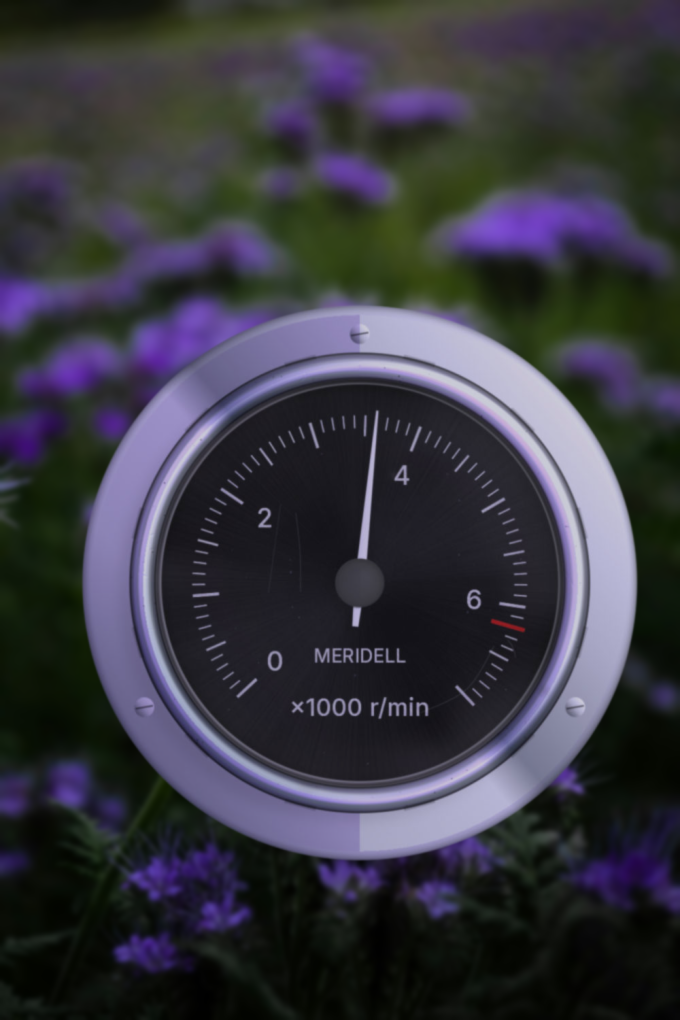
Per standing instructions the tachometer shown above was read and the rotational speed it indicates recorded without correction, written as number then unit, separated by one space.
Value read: 3600 rpm
